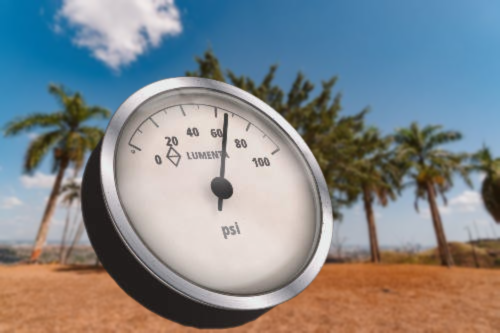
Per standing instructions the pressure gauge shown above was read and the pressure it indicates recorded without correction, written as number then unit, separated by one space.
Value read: 65 psi
